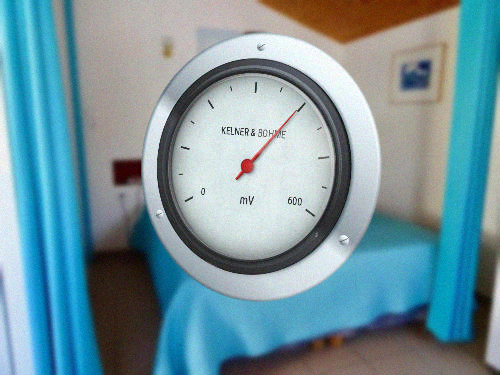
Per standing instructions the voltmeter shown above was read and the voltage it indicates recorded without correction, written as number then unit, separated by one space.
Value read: 400 mV
